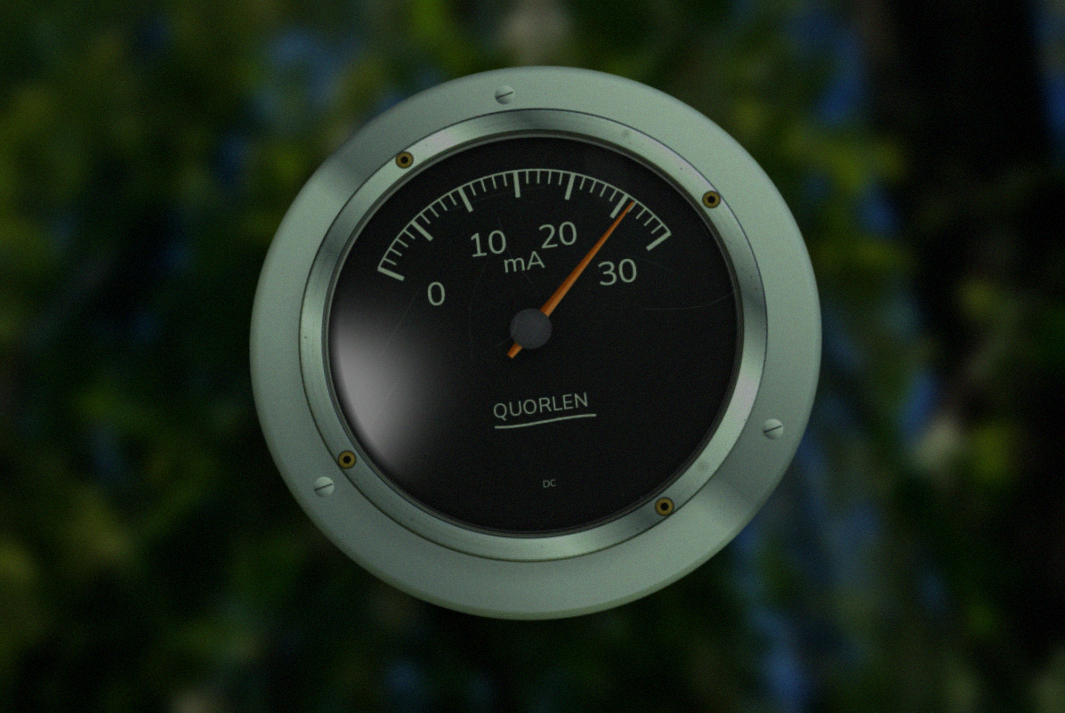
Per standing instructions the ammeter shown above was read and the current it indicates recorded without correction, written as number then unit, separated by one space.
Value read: 26 mA
